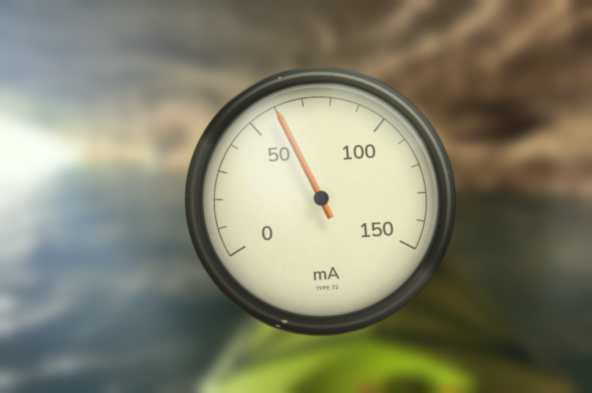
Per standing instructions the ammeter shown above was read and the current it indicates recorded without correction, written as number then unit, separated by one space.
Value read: 60 mA
